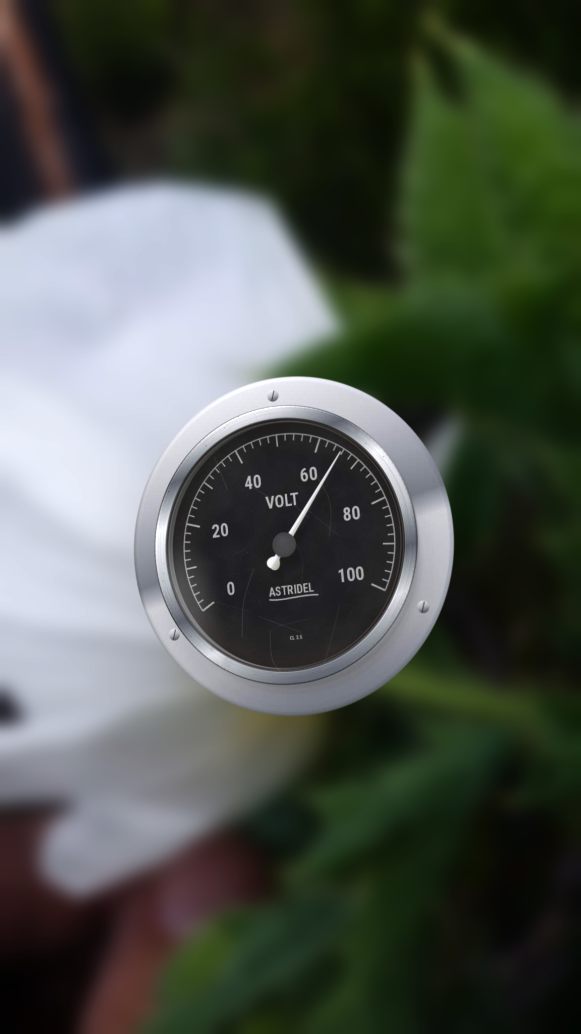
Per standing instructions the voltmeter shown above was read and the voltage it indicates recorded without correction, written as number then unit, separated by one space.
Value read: 66 V
